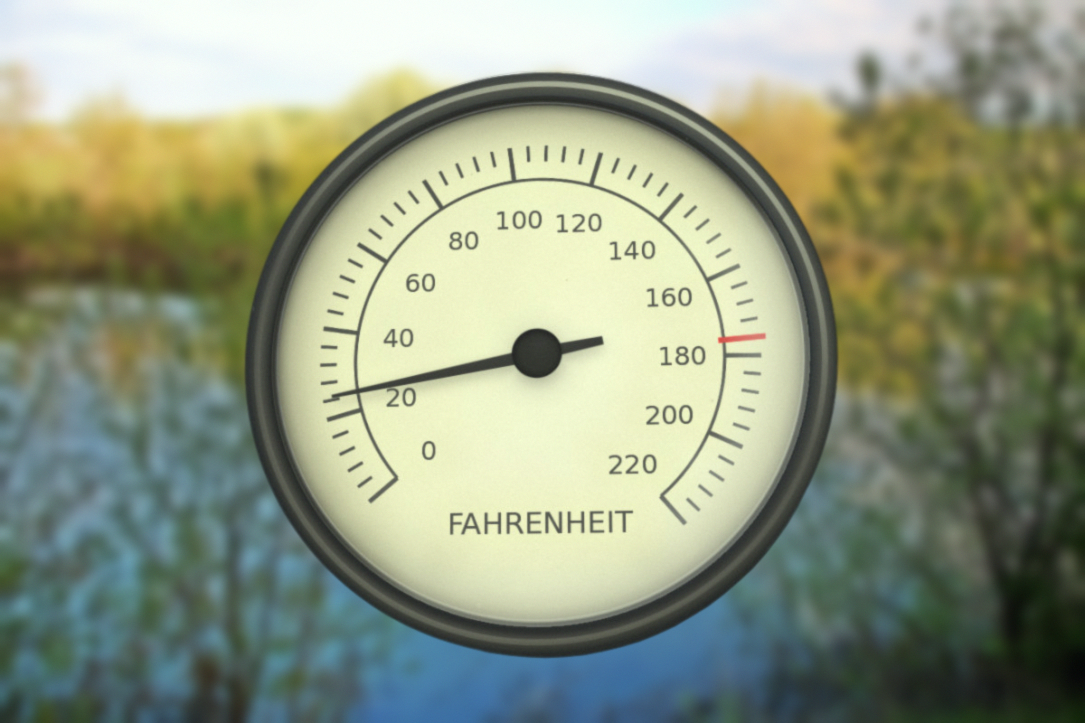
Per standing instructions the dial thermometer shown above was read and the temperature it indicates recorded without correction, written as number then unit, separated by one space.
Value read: 24 °F
